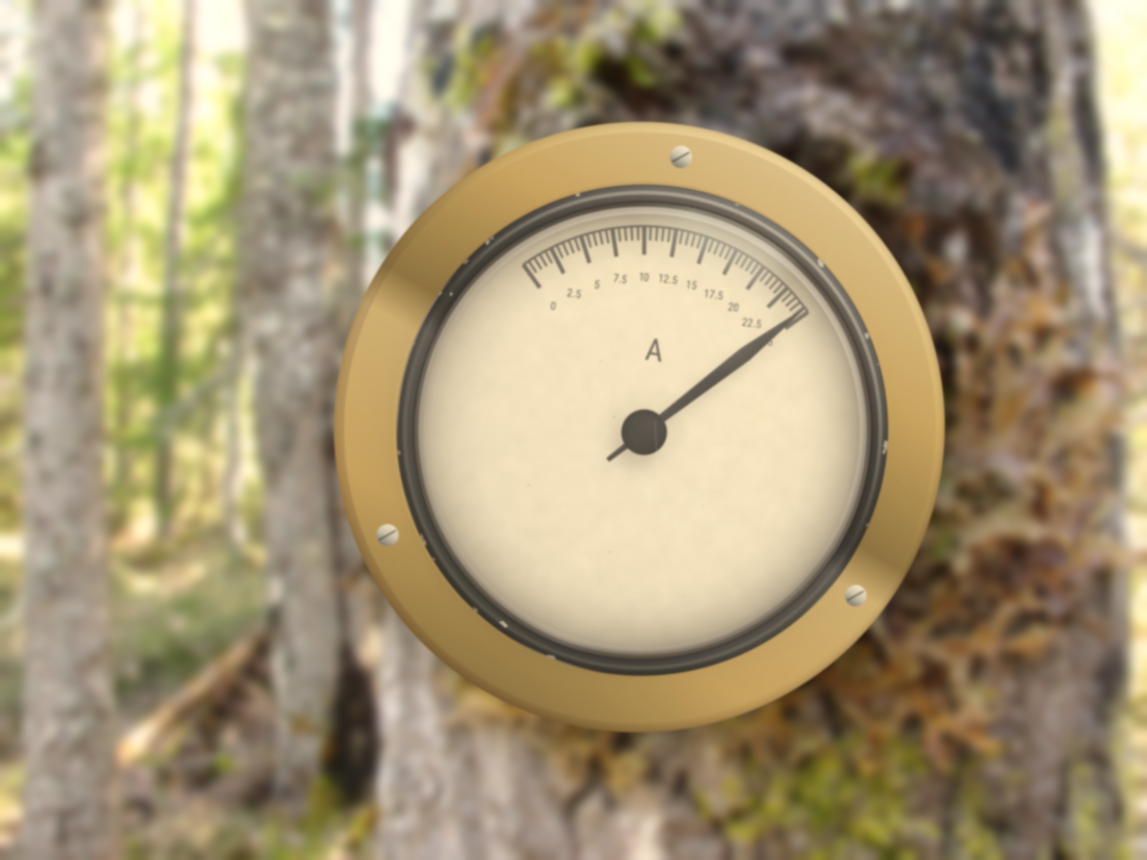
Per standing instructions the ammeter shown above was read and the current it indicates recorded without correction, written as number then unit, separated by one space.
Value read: 24.5 A
